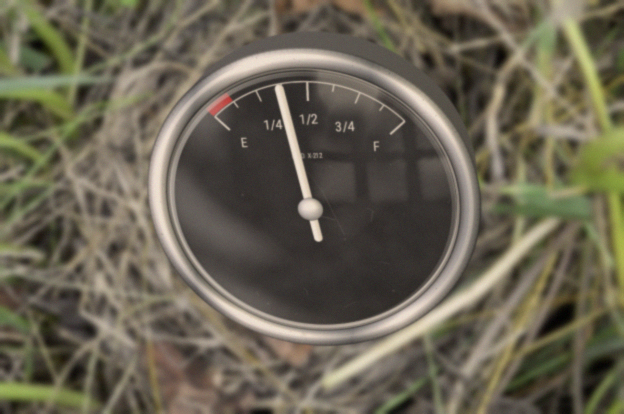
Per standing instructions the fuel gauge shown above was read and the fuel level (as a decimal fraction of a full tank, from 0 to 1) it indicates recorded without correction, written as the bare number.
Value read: 0.375
